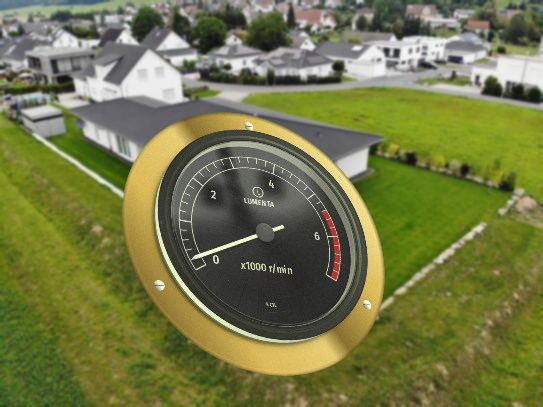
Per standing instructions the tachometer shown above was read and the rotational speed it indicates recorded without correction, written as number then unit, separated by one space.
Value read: 200 rpm
